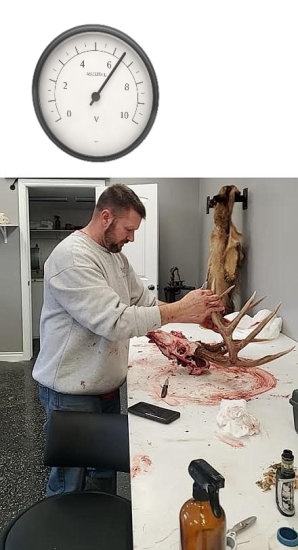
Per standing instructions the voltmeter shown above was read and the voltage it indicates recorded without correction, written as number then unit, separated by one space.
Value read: 6.5 V
